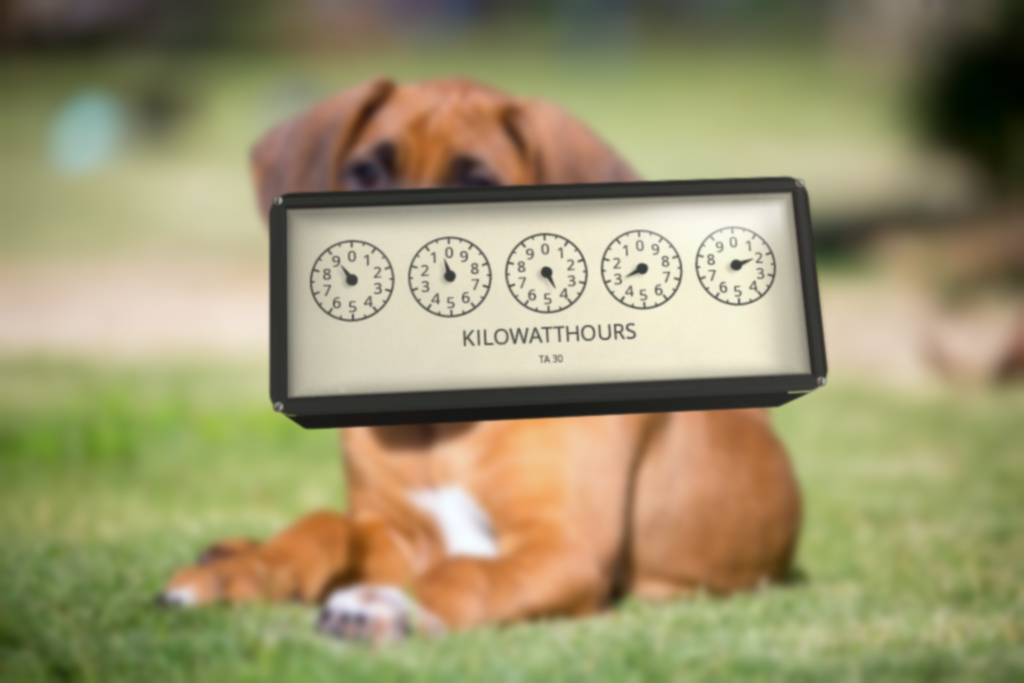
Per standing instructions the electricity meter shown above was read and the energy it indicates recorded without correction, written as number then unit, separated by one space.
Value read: 90432 kWh
